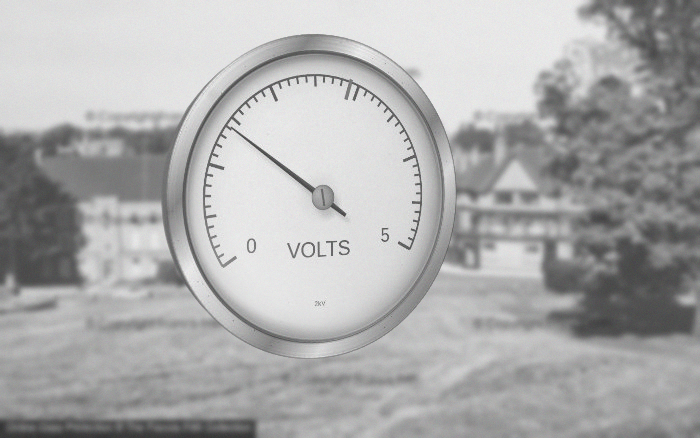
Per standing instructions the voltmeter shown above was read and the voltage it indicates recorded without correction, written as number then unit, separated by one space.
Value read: 1.4 V
